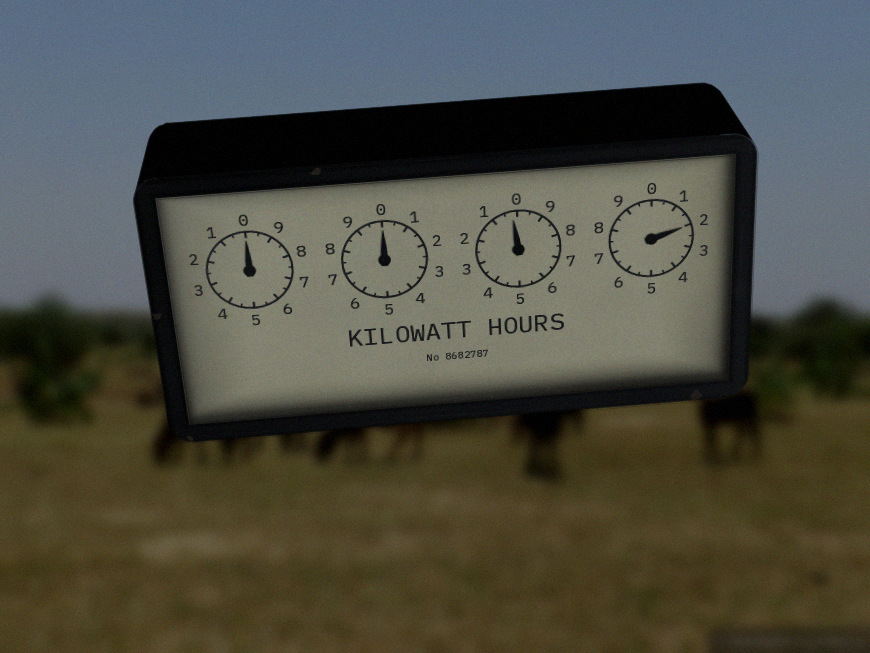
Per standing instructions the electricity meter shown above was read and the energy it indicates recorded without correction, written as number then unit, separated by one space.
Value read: 2 kWh
